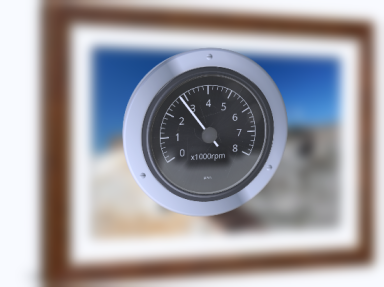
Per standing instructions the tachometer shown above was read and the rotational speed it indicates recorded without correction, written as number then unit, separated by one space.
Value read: 2800 rpm
